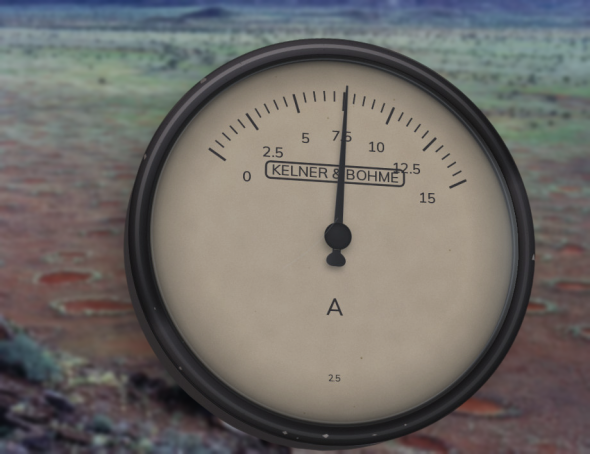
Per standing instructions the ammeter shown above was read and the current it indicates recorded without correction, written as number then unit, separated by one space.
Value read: 7.5 A
